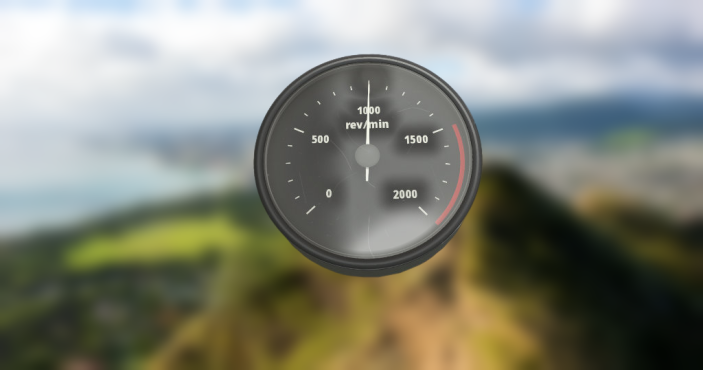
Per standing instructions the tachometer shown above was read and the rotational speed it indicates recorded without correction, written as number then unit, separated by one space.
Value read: 1000 rpm
